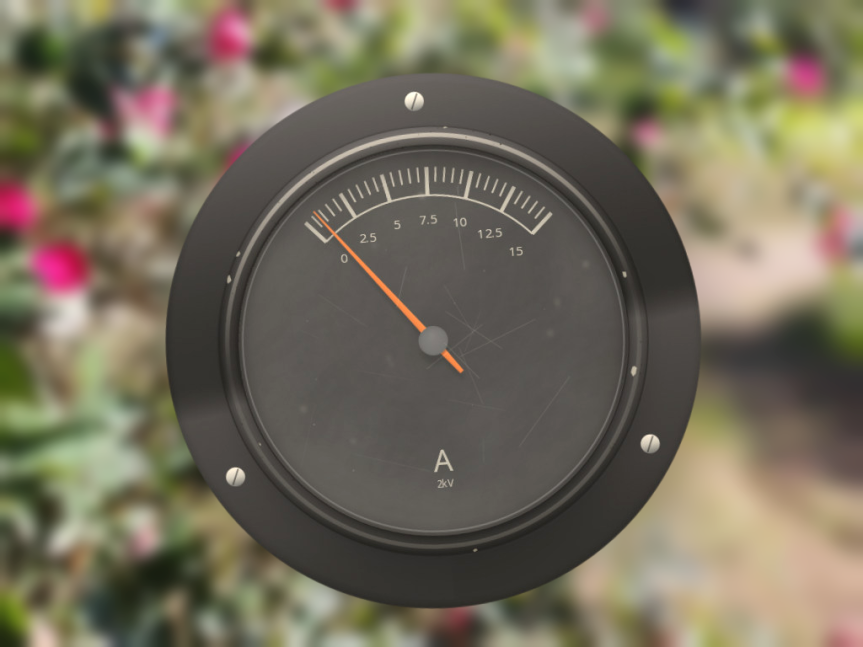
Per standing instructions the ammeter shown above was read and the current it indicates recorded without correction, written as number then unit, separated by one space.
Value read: 0.75 A
